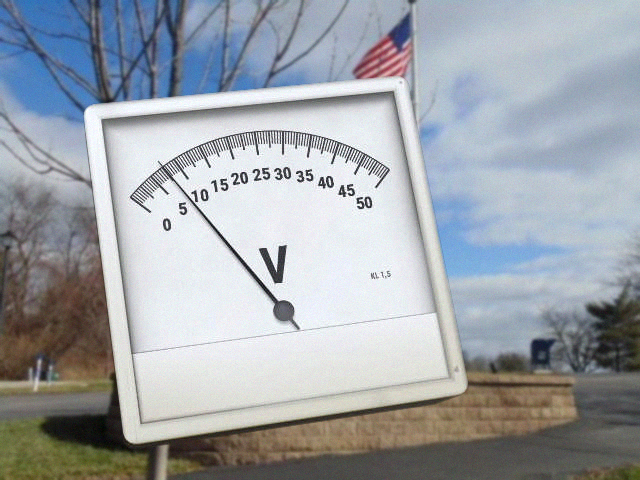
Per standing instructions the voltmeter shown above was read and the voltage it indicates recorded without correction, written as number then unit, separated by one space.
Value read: 7.5 V
